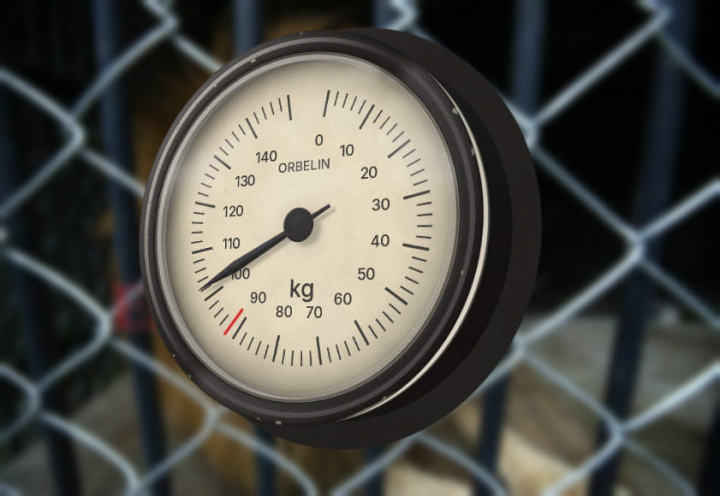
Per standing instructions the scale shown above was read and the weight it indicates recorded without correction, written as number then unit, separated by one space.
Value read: 102 kg
